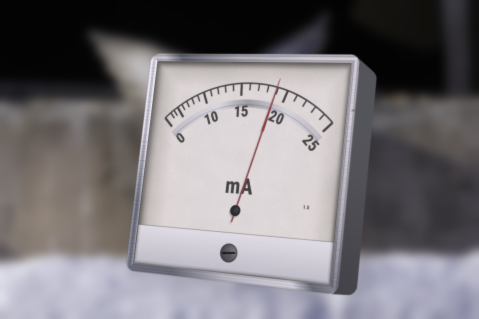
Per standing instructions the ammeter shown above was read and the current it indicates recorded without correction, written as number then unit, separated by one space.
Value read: 19 mA
